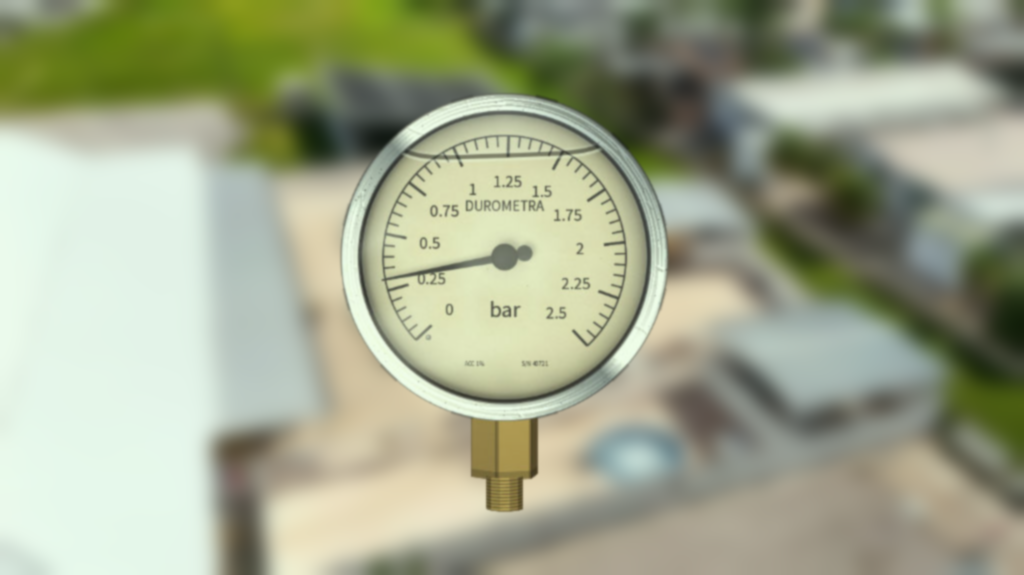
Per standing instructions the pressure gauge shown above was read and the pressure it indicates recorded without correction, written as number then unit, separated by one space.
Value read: 0.3 bar
